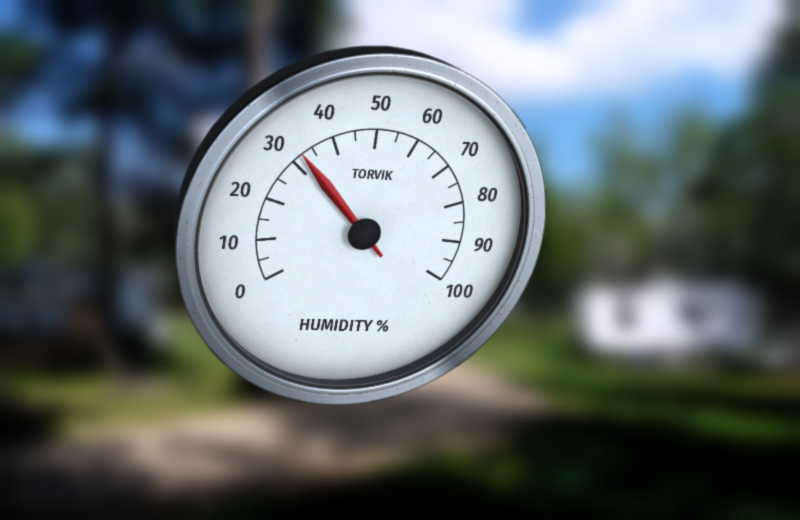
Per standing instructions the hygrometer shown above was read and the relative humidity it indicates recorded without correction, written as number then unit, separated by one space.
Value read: 32.5 %
